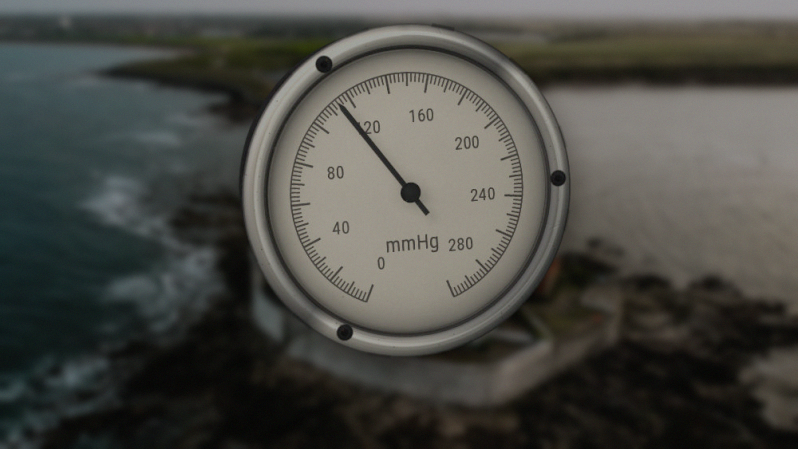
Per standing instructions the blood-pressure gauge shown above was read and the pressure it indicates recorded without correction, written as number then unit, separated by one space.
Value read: 114 mmHg
